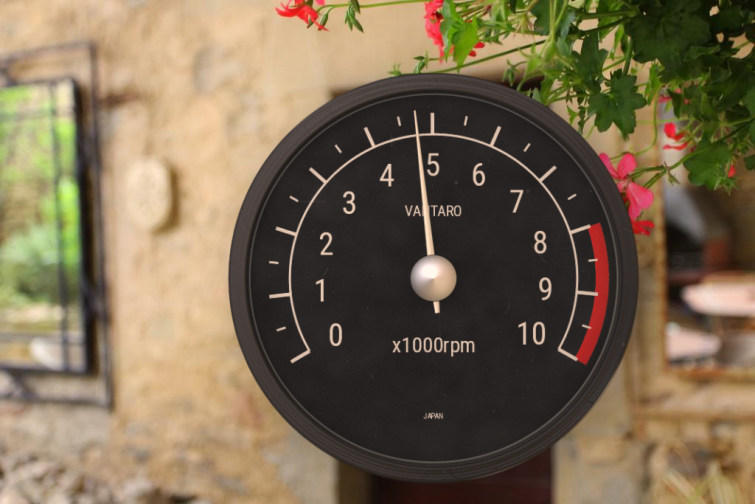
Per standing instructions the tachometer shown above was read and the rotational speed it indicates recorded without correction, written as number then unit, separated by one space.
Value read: 4750 rpm
